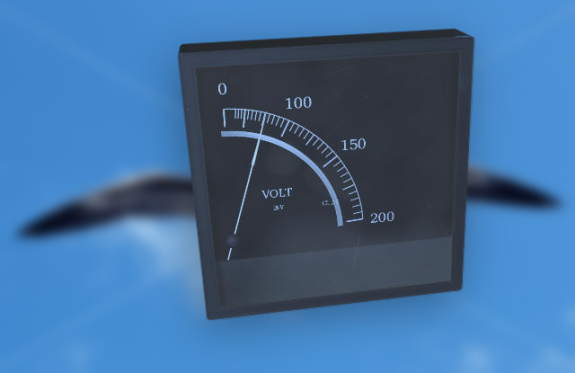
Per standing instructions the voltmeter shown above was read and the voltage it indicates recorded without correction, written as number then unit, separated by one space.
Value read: 75 V
